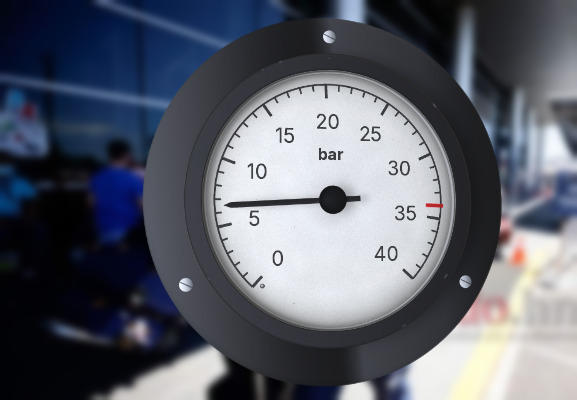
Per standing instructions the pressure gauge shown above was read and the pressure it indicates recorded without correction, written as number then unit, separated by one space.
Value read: 6.5 bar
